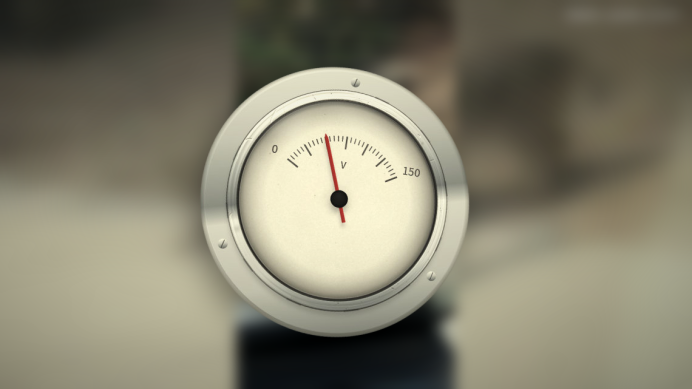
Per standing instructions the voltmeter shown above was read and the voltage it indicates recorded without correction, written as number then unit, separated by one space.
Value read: 50 V
